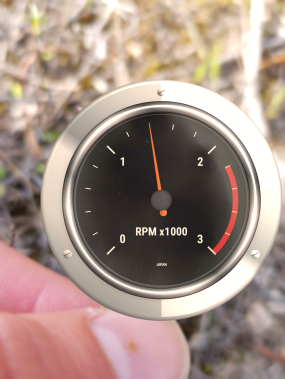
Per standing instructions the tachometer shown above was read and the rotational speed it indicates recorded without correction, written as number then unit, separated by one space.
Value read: 1400 rpm
